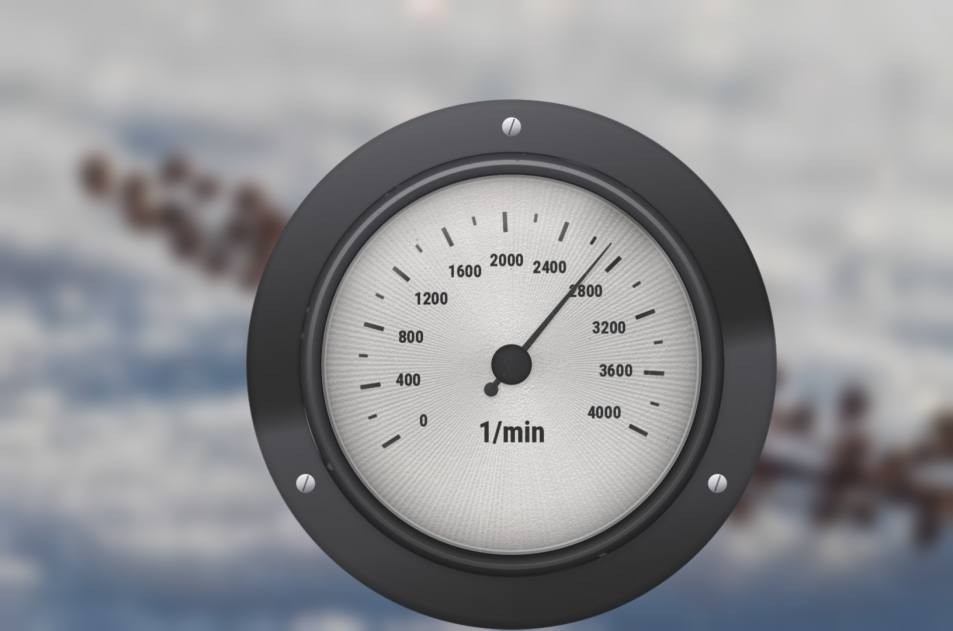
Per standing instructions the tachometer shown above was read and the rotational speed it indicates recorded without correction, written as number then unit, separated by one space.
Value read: 2700 rpm
